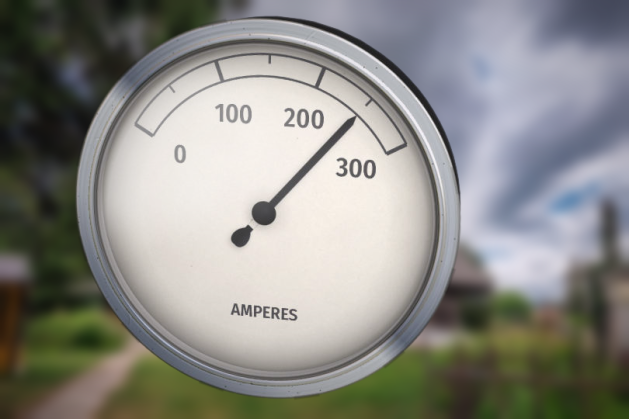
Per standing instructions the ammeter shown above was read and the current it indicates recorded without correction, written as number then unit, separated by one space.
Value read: 250 A
